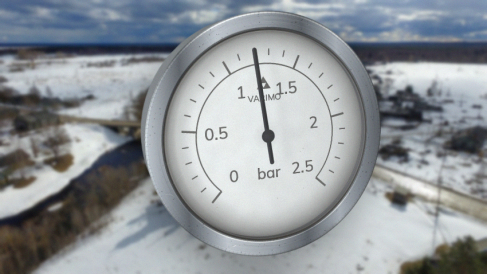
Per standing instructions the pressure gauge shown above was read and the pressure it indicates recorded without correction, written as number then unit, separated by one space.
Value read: 1.2 bar
